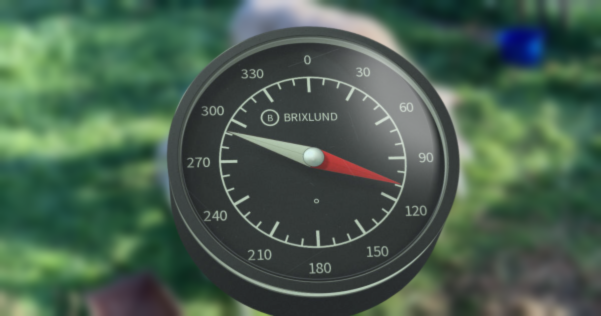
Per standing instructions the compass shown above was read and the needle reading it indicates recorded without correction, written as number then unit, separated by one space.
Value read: 110 °
